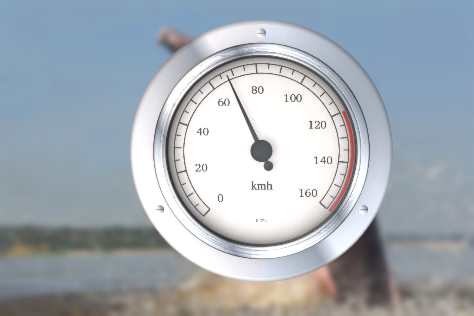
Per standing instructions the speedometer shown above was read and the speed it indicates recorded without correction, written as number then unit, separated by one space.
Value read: 67.5 km/h
